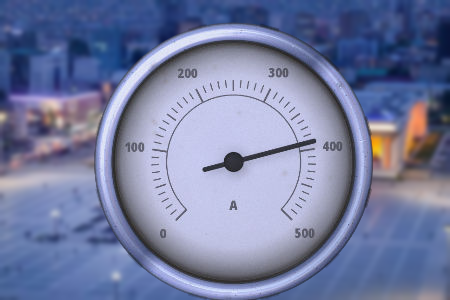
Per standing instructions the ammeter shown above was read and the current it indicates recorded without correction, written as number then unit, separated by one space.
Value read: 390 A
